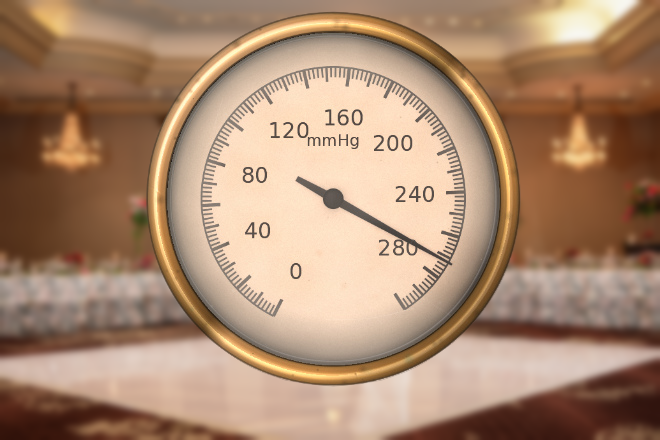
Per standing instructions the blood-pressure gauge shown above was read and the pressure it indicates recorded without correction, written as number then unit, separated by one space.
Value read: 272 mmHg
